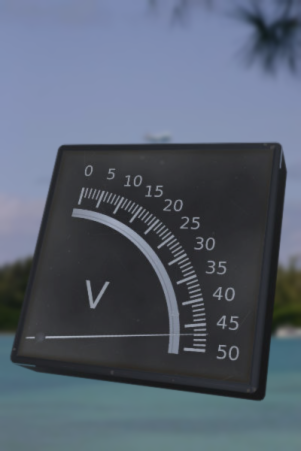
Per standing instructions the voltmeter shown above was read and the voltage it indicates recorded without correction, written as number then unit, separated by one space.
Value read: 47 V
